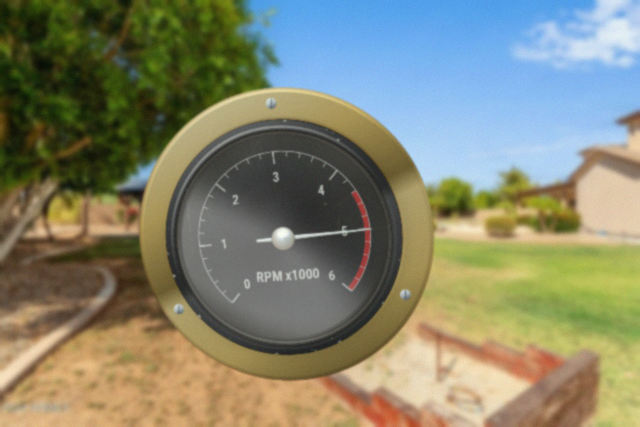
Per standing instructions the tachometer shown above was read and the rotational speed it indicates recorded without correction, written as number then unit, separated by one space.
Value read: 5000 rpm
